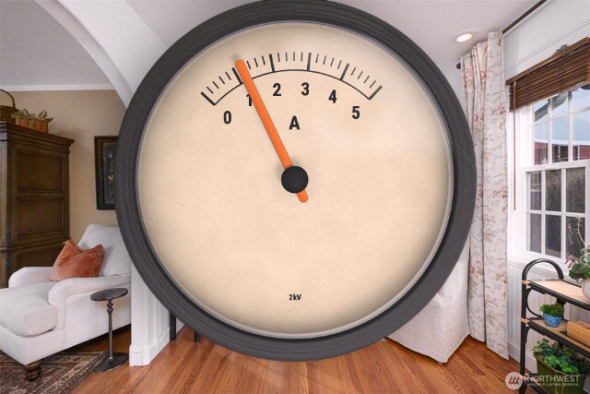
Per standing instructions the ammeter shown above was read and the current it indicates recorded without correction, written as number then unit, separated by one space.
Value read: 1.2 A
